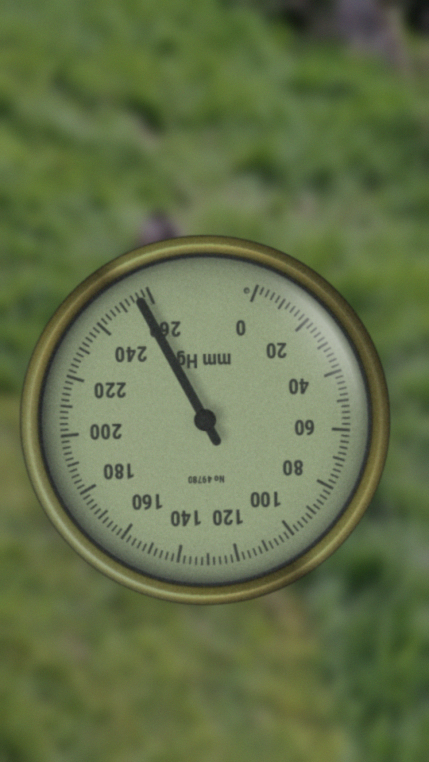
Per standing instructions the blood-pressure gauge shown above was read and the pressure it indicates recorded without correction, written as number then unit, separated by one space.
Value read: 256 mmHg
